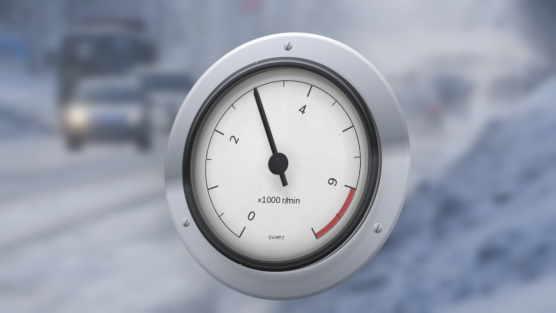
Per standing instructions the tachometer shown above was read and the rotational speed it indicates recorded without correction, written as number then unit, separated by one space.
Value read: 3000 rpm
